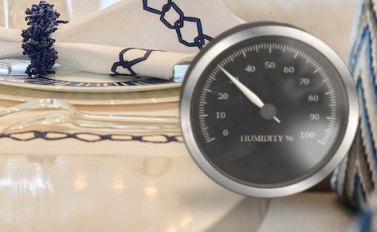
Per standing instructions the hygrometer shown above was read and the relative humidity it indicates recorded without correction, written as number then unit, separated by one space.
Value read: 30 %
